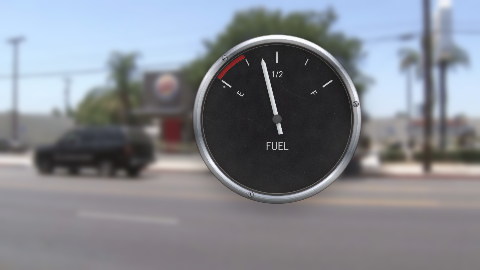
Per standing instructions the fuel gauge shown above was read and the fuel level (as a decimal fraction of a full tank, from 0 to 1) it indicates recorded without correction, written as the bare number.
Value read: 0.375
